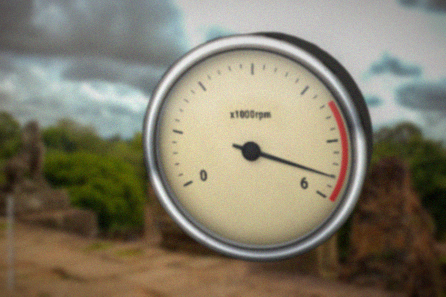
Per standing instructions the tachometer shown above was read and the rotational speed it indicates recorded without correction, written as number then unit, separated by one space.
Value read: 5600 rpm
